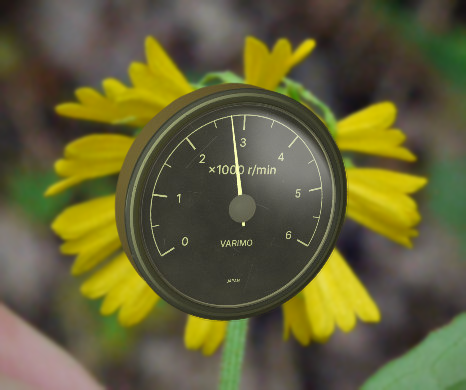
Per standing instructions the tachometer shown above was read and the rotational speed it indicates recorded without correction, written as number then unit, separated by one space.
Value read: 2750 rpm
